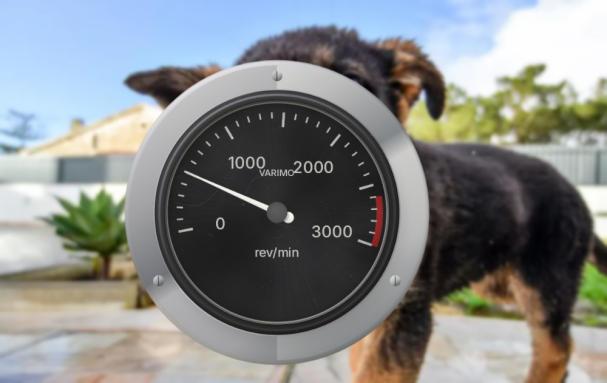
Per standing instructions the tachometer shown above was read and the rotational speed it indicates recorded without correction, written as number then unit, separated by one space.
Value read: 500 rpm
